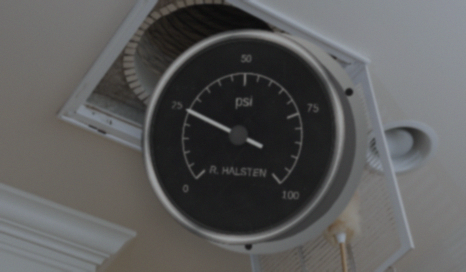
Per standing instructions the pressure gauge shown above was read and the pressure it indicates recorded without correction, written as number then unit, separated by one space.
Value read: 25 psi
